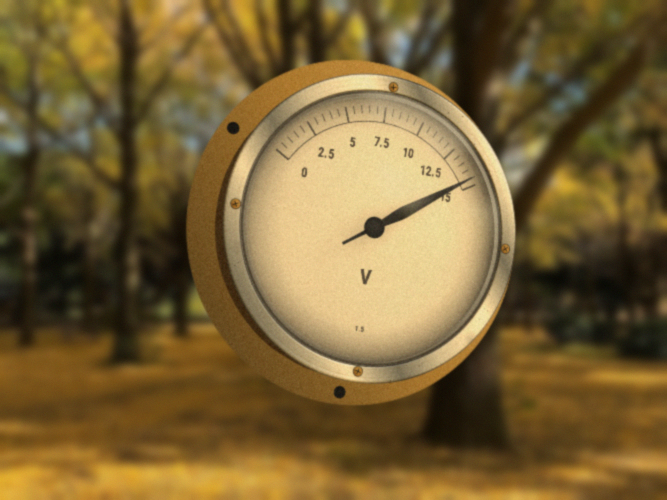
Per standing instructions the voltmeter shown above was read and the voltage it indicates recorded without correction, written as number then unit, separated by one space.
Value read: 14.5 V
